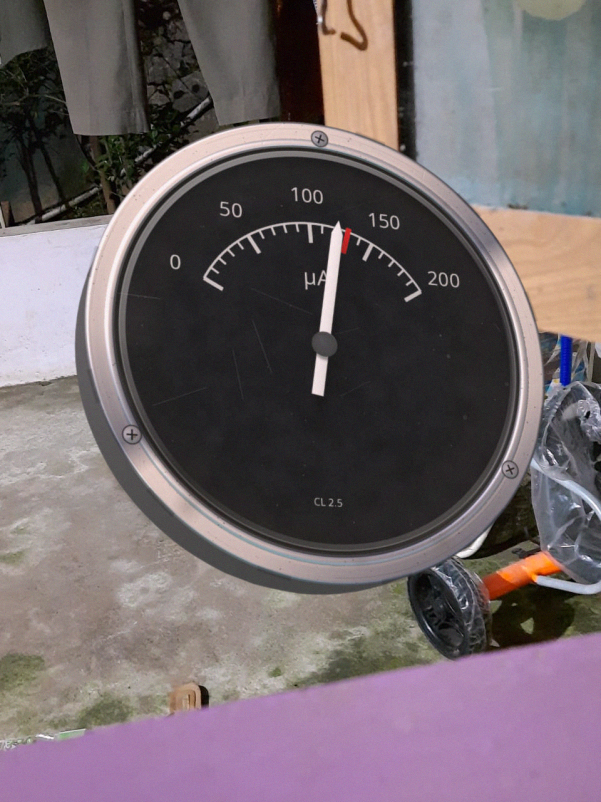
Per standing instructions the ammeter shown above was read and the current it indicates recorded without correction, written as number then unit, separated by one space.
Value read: 120 µA
